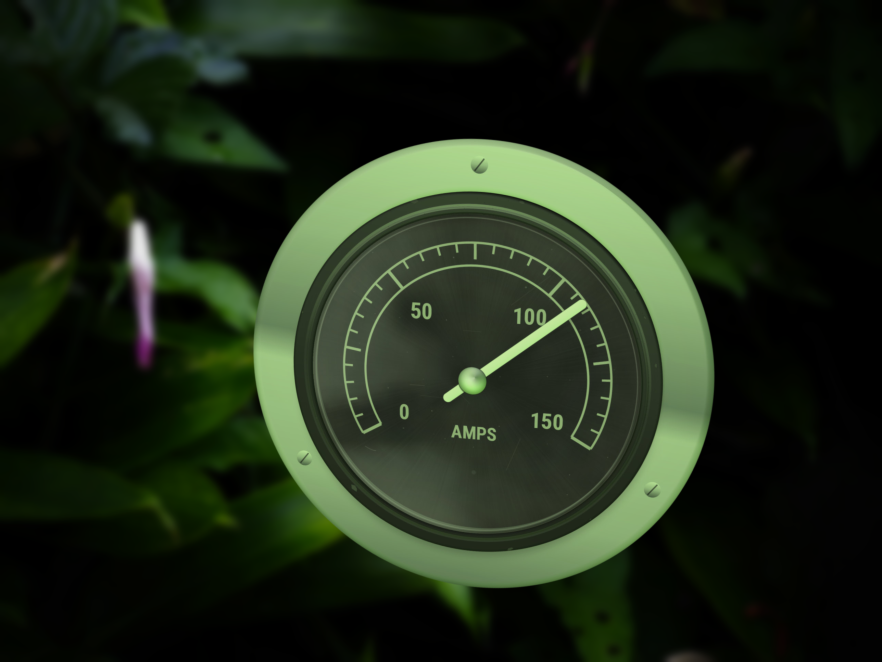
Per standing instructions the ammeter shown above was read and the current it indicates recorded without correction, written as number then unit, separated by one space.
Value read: 107.5 A
